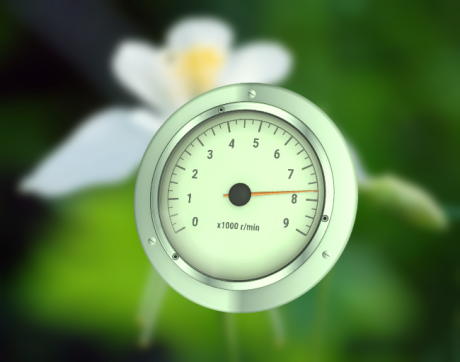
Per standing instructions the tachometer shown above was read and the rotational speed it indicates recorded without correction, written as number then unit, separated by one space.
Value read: 7750 rpm
